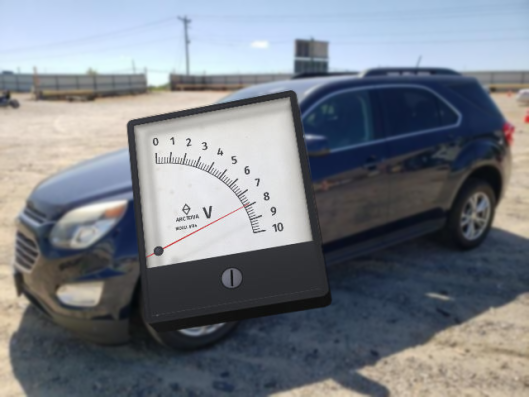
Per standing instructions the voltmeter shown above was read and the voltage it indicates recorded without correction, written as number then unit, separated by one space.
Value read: 8 V
